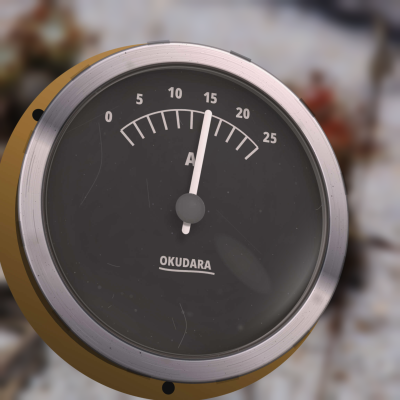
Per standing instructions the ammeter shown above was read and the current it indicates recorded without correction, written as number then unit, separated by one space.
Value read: 15 A
